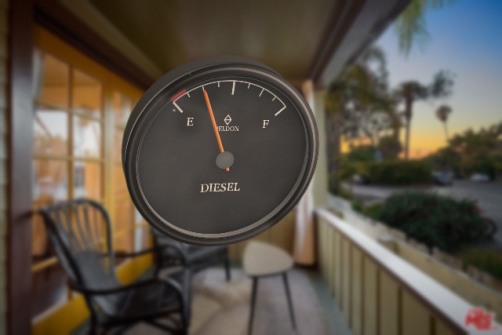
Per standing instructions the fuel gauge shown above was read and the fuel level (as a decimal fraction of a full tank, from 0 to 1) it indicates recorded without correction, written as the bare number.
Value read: 0.25
